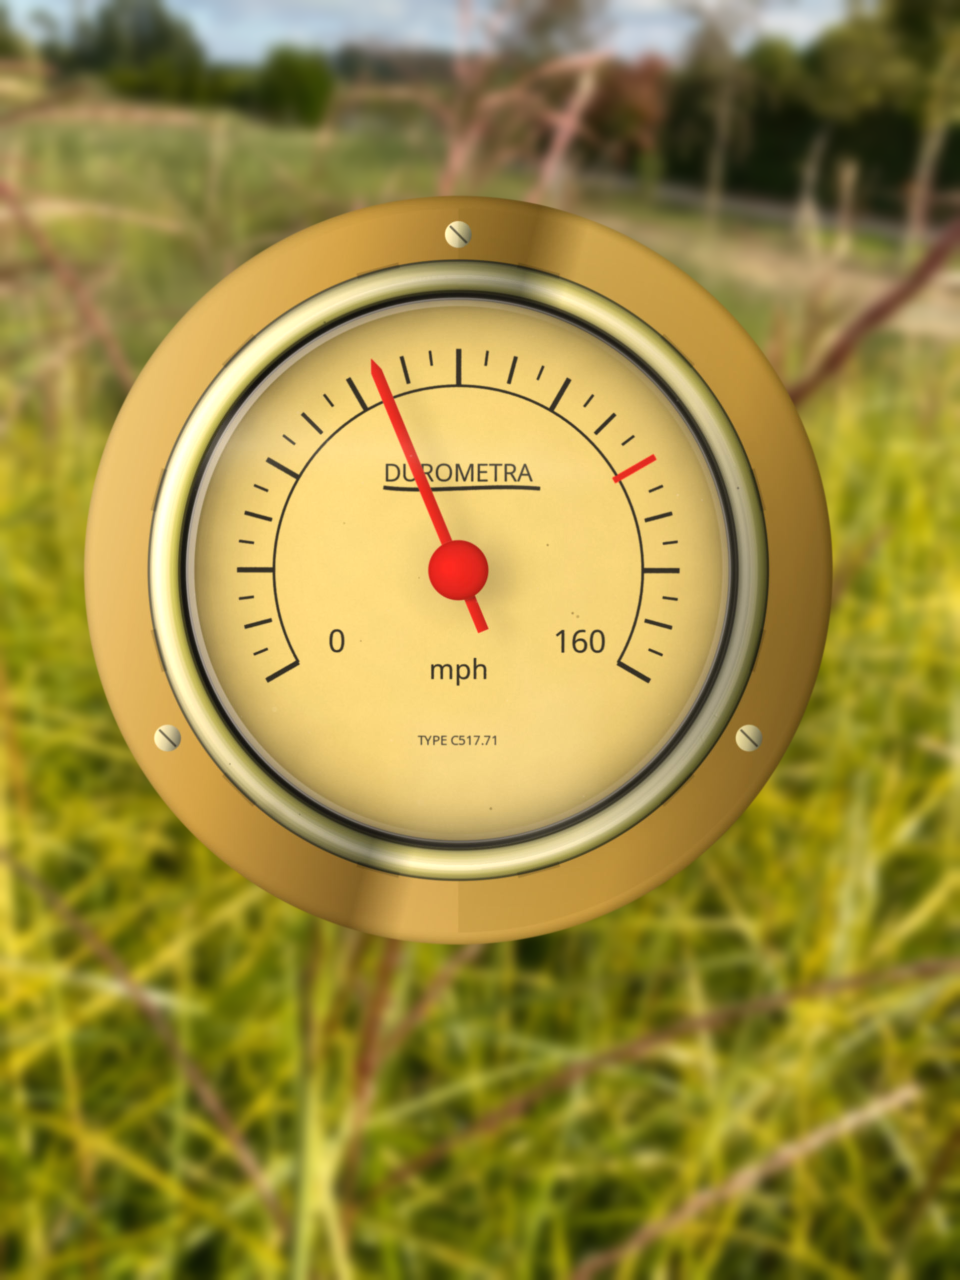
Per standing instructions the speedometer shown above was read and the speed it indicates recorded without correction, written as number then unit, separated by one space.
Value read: 65 mph
